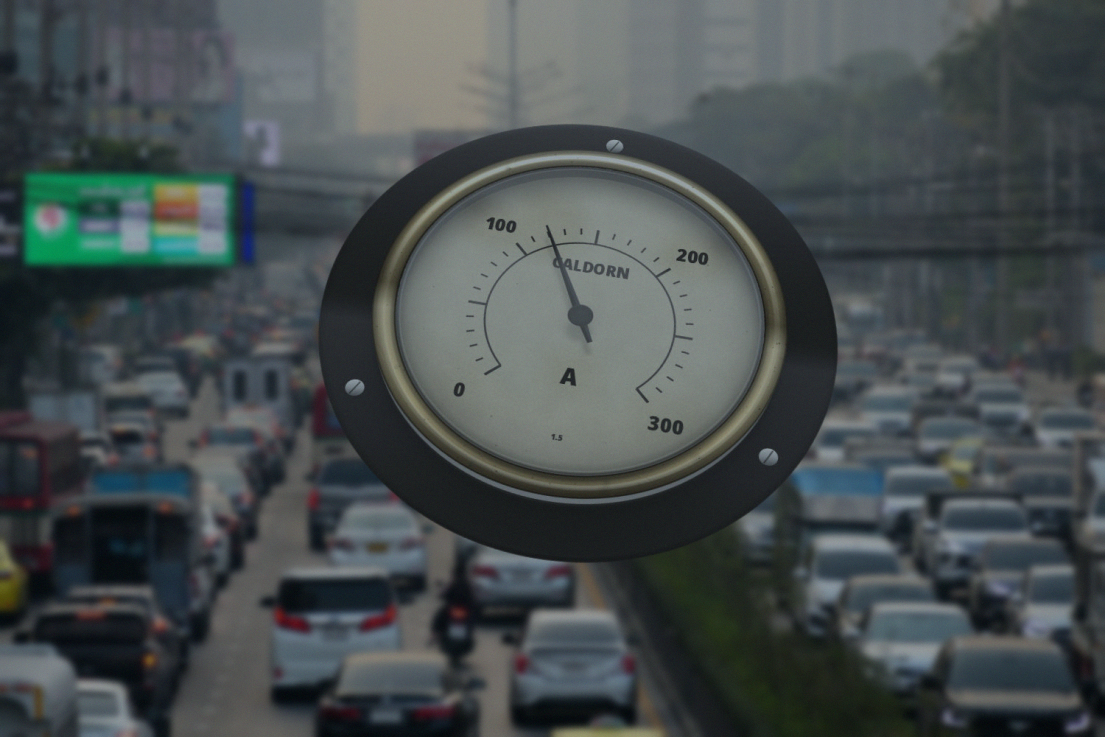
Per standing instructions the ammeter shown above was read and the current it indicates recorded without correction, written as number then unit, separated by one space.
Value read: 120 A
